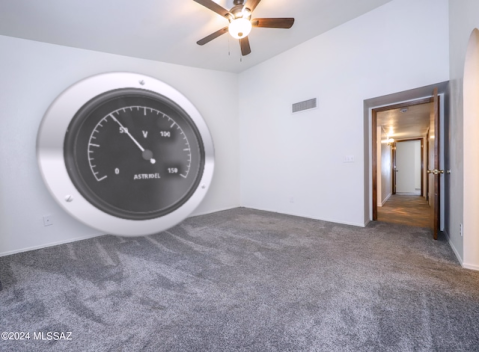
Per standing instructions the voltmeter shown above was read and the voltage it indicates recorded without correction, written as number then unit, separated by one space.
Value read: 50 V
